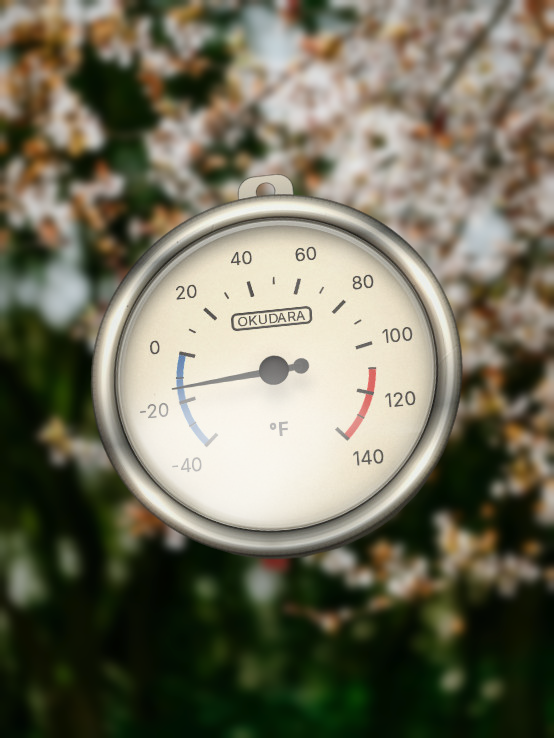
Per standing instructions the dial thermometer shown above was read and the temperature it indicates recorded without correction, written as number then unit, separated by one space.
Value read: -15 °F
